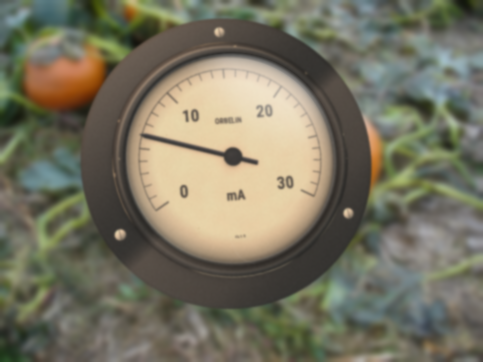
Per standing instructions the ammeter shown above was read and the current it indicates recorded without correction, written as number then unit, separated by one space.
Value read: 6 mA
